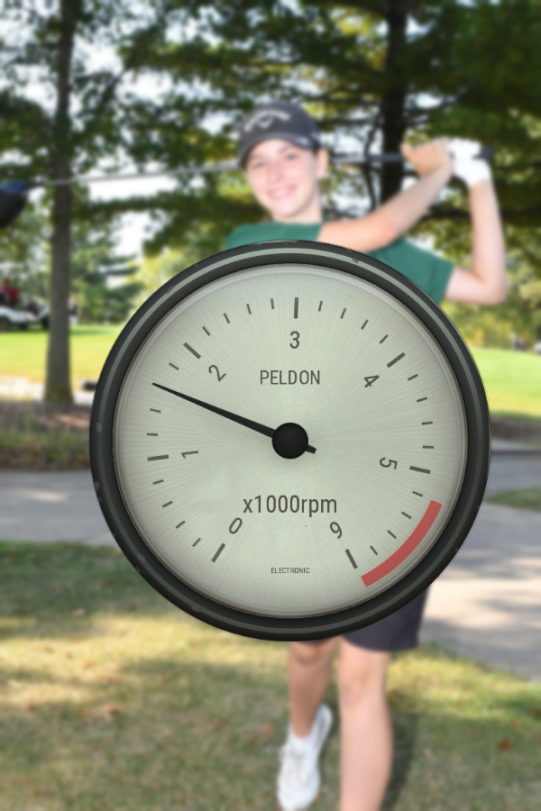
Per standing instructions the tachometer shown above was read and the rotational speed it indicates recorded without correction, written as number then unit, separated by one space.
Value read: 1600 rpm
